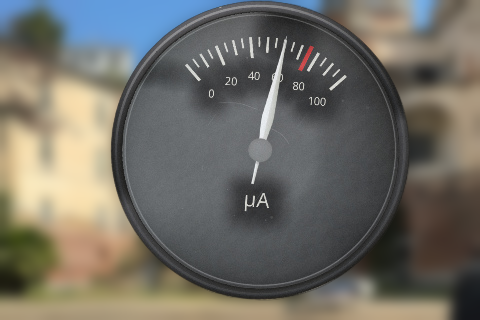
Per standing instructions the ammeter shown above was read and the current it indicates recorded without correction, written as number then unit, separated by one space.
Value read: 60 µA
